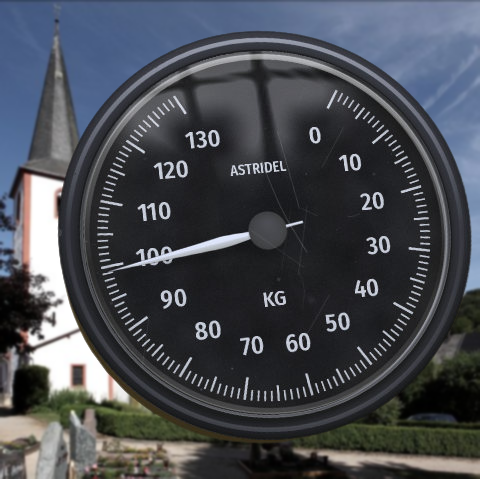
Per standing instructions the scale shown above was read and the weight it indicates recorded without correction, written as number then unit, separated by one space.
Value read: 99 kg
